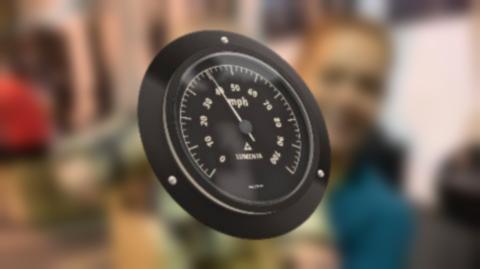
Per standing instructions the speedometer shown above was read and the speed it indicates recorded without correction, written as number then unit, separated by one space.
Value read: 40 mph
